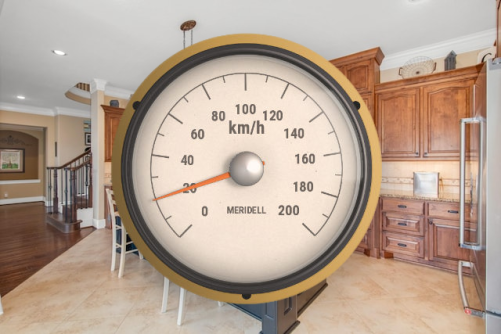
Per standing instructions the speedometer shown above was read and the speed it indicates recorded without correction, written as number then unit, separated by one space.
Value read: 20 km/h
